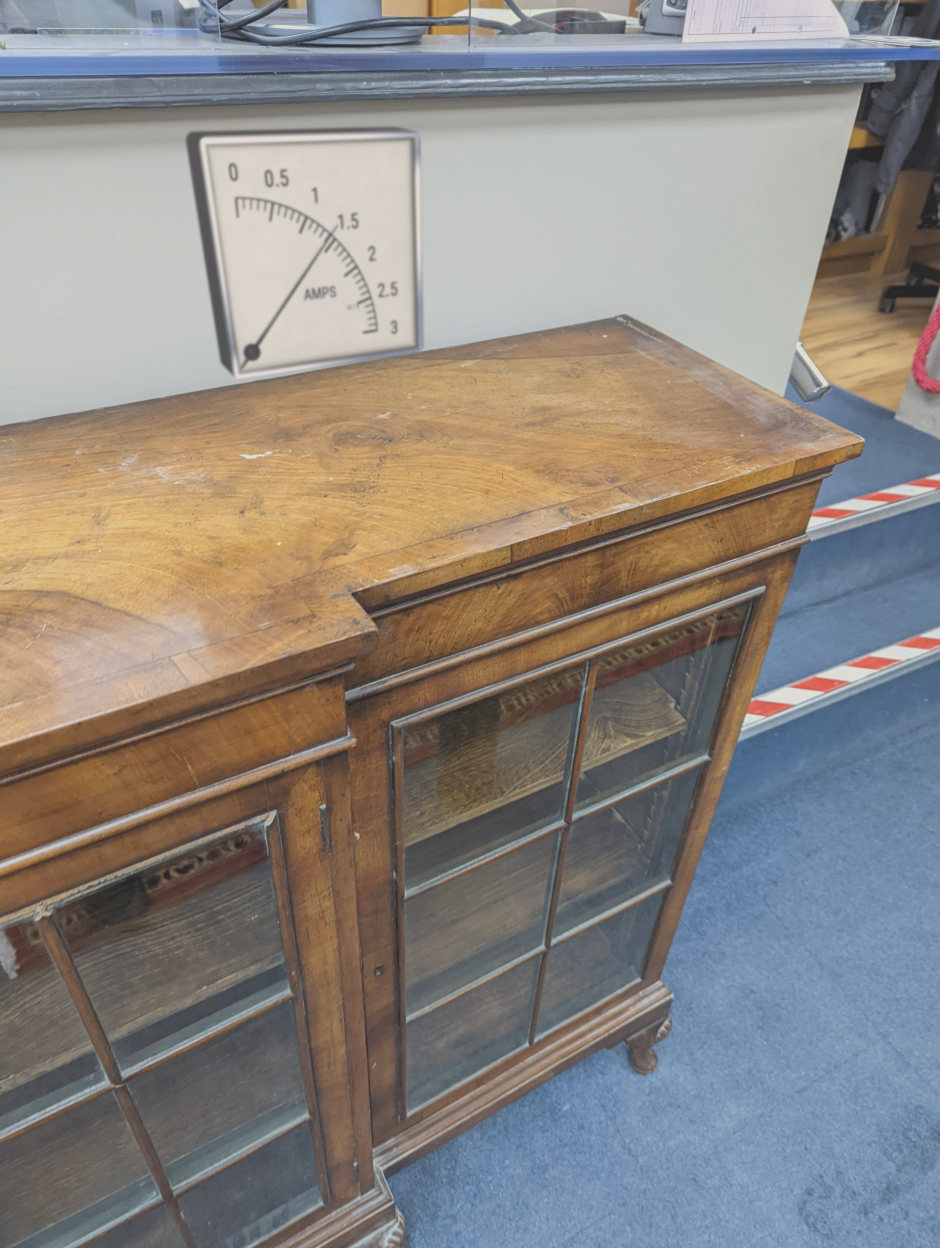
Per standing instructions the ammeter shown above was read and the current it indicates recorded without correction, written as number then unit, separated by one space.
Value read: 1.4 A
